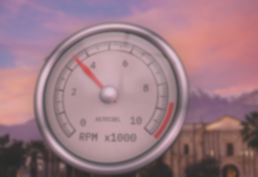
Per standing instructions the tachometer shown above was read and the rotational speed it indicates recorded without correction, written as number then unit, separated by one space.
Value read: 3500 rpm
